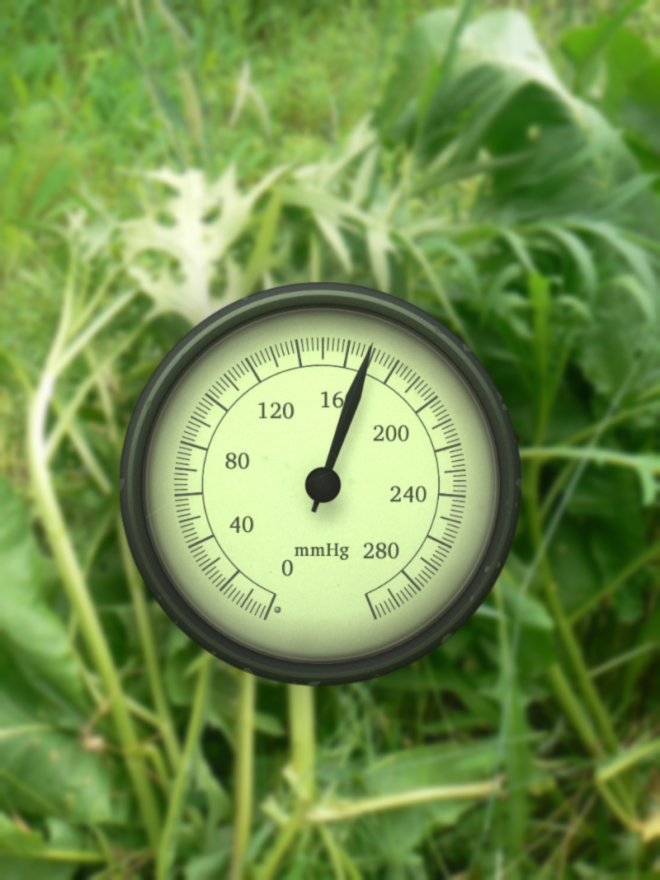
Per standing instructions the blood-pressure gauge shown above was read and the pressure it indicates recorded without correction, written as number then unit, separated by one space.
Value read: 168 mmHg
